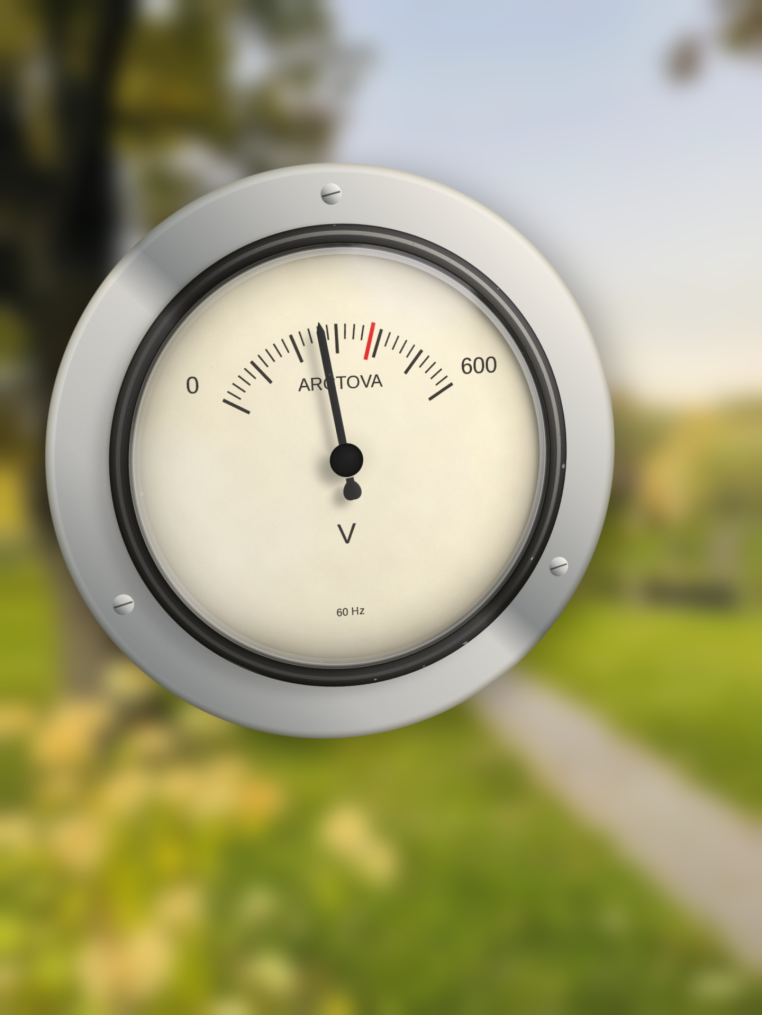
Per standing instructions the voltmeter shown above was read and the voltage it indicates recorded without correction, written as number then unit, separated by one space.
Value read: 260 V
